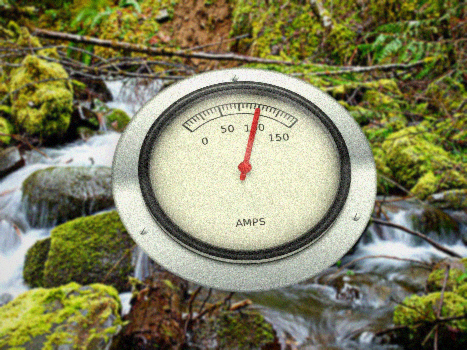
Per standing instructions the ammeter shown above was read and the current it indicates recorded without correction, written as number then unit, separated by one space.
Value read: 100 A
